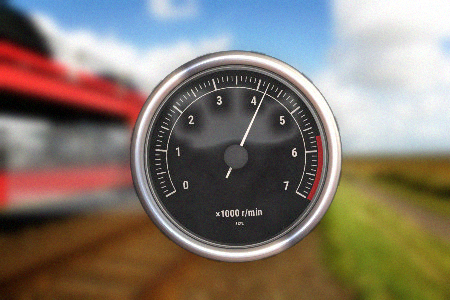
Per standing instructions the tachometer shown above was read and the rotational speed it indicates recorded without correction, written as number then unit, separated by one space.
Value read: 4200 rpm
